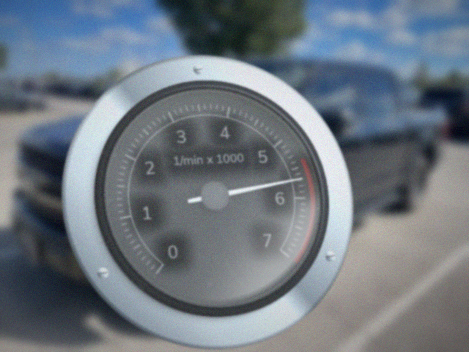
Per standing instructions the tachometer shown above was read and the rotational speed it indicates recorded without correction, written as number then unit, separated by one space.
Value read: 5700 rpm
